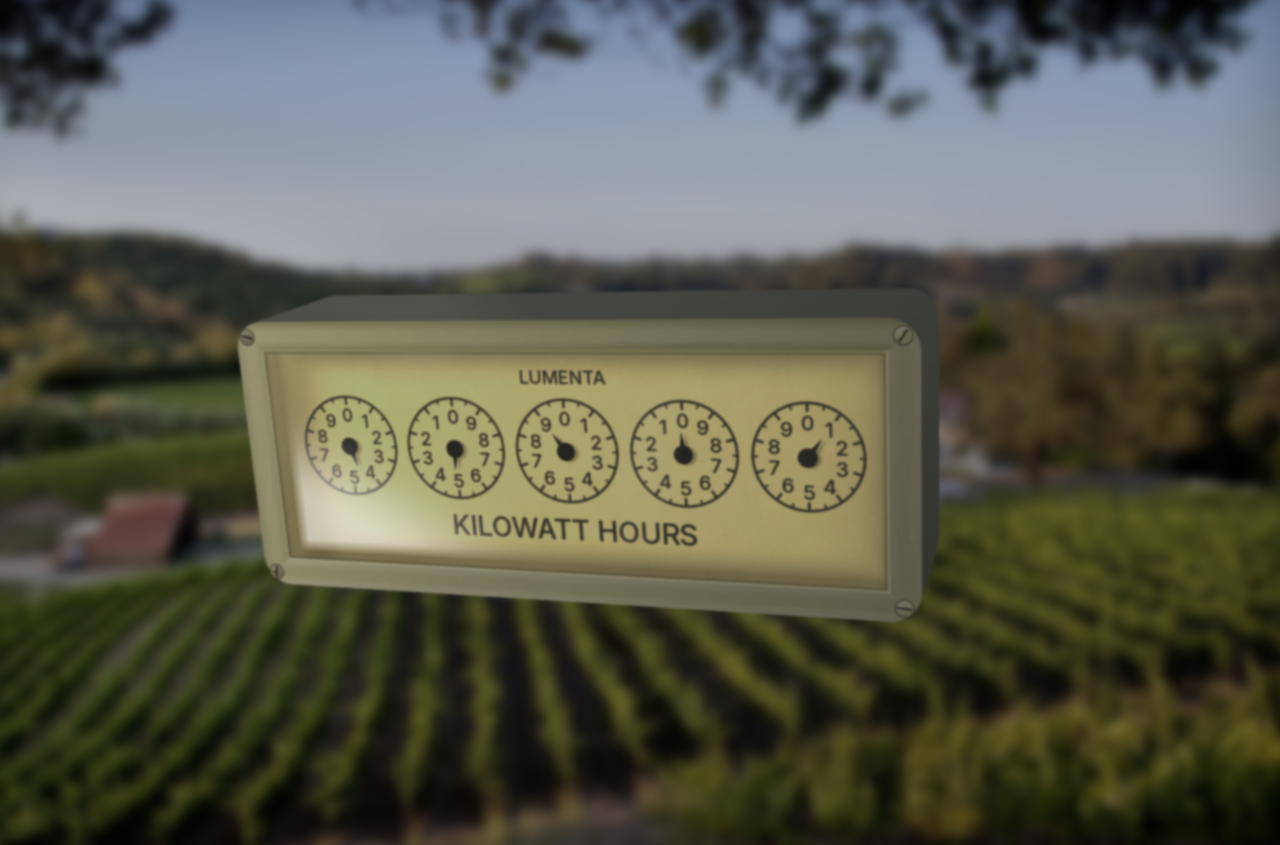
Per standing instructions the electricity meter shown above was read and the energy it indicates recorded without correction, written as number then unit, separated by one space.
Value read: 44901 kWh
